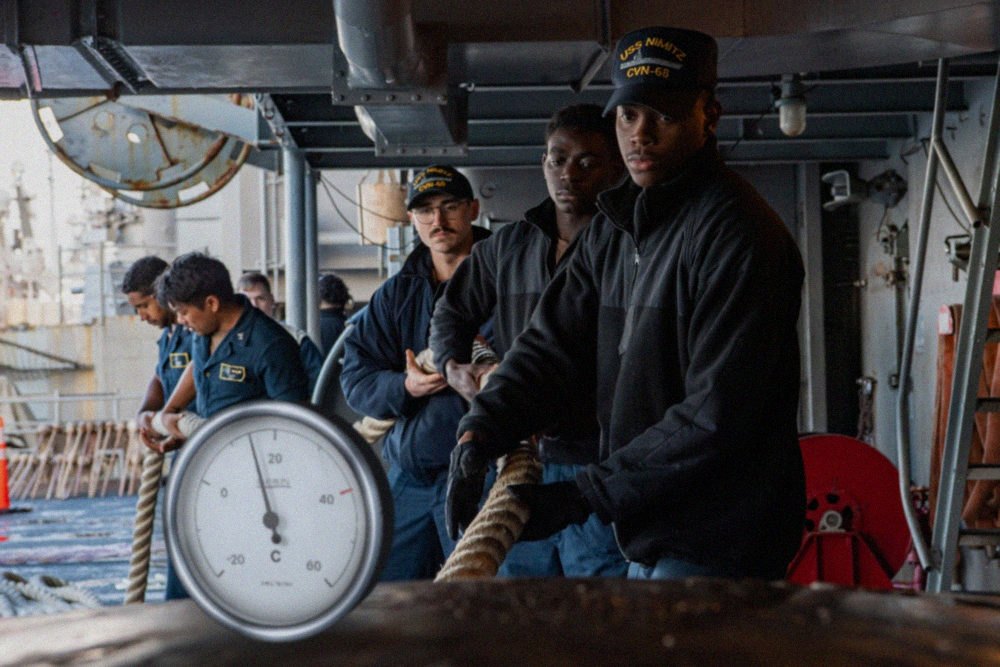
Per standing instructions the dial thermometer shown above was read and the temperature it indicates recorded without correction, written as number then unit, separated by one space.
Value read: 15 °C
